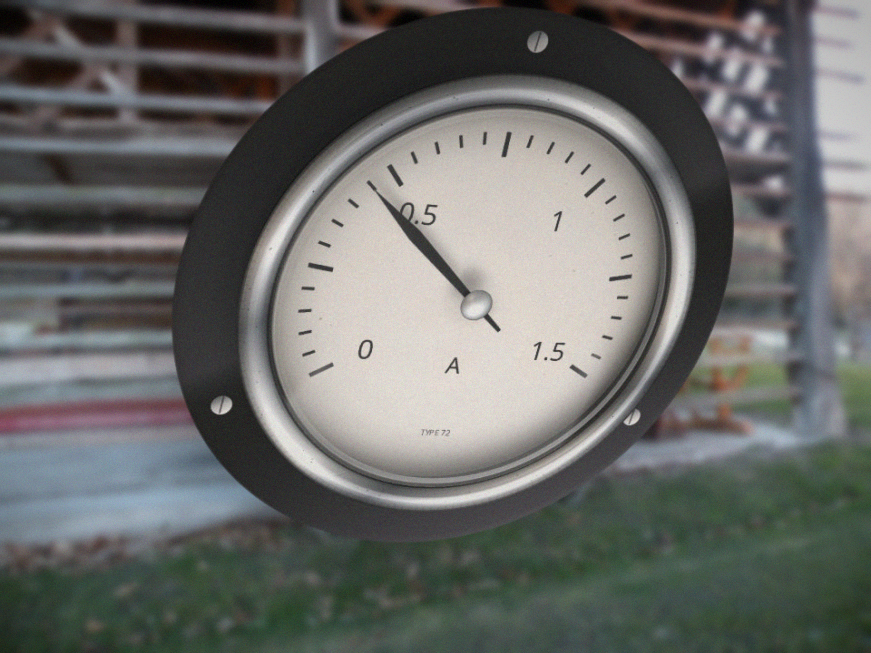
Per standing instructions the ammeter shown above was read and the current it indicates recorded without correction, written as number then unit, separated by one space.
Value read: 0.45 A
